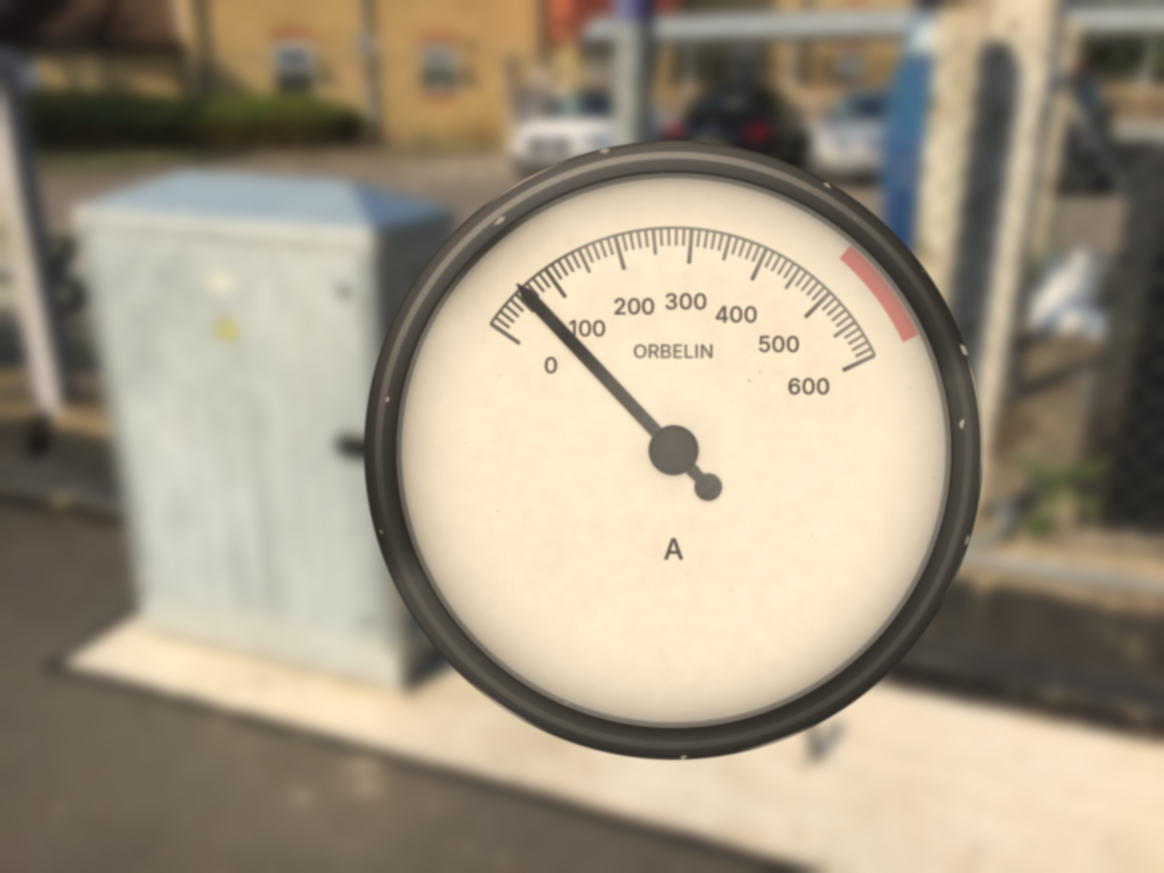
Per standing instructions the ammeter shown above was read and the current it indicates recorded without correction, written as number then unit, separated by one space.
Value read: 60 A
